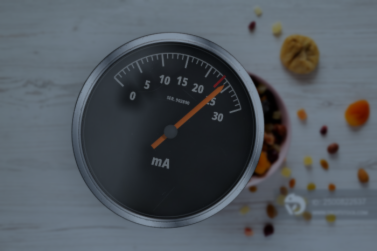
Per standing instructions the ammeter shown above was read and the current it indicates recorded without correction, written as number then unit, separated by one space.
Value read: 24 mA
